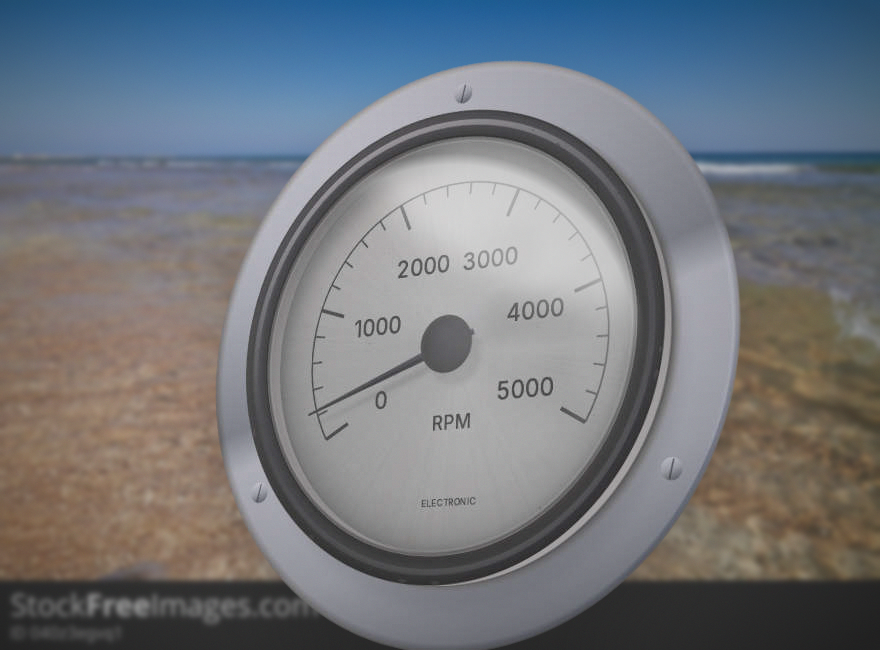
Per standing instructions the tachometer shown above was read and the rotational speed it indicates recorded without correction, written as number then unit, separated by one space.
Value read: 200 rpm
